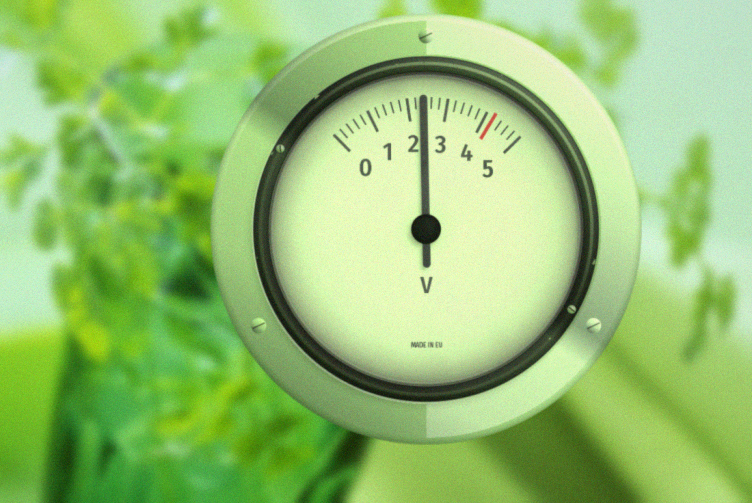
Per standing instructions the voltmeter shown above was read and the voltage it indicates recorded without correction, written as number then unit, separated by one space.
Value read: 2.4 V
